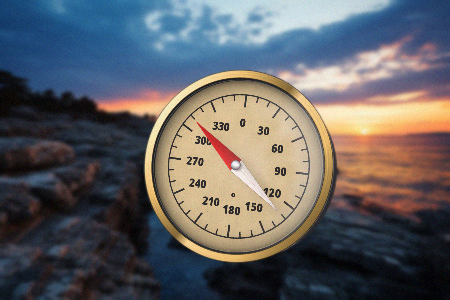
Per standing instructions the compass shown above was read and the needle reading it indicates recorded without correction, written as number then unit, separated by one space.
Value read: 310 °
